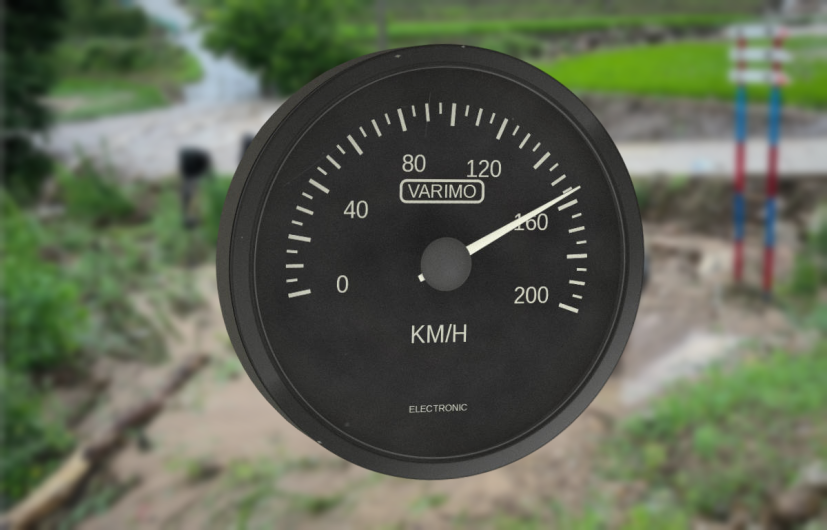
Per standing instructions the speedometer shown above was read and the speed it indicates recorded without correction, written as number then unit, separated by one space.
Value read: 155 km/h
